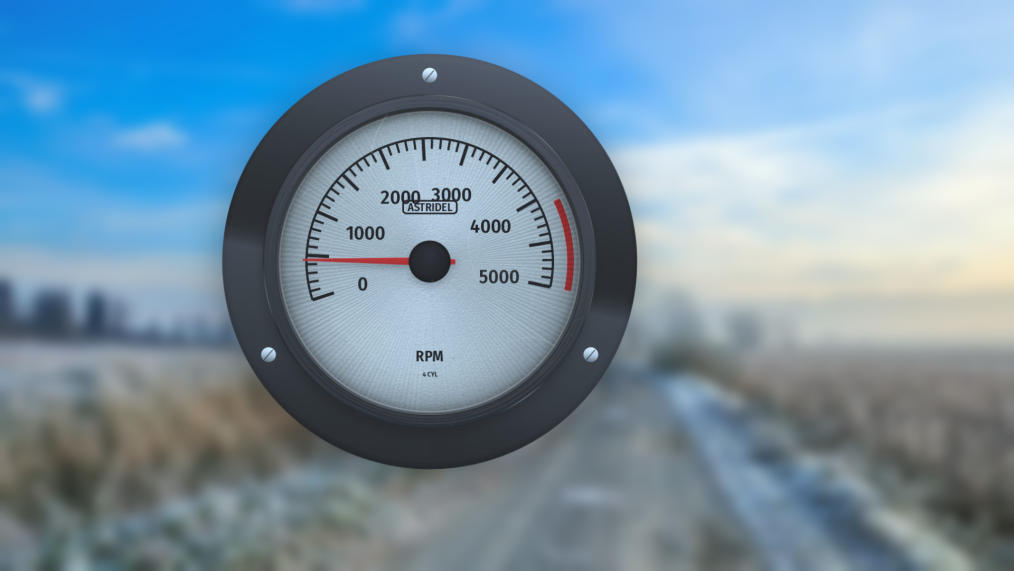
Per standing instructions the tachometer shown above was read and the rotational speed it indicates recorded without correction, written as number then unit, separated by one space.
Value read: 450 rpm
